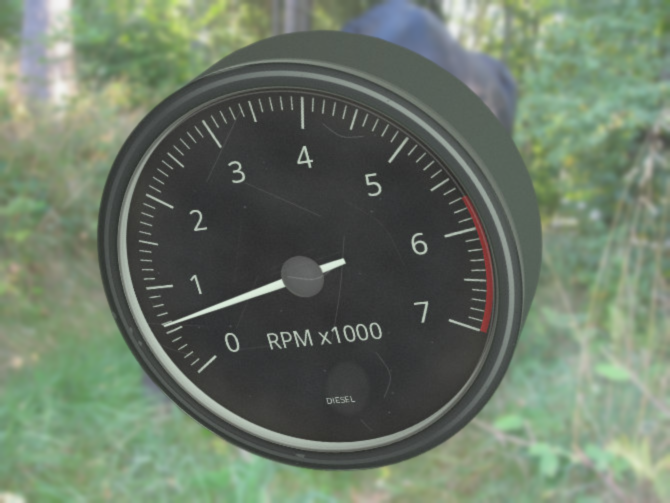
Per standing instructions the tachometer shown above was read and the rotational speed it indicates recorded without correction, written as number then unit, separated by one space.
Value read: 600 rpm
